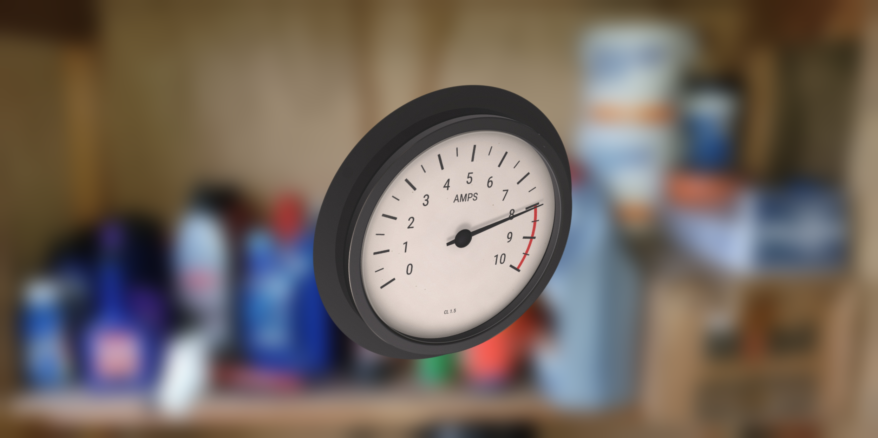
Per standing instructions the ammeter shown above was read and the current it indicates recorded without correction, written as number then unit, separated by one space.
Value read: 8 A
